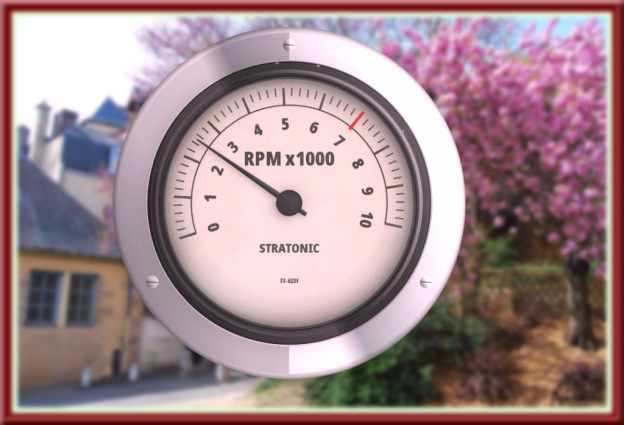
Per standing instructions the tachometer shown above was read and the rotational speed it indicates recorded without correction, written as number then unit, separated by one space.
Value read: 2500 rpm
